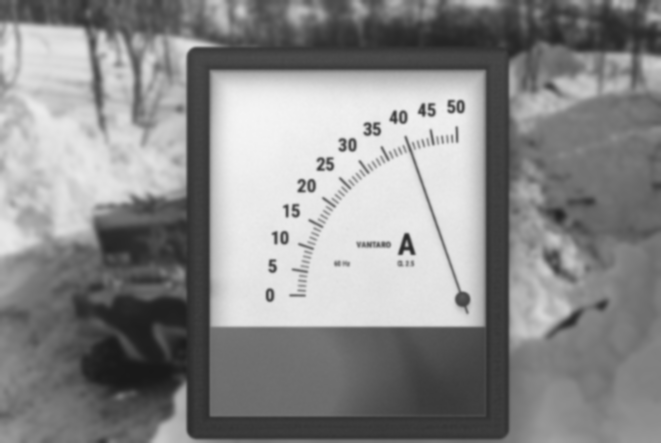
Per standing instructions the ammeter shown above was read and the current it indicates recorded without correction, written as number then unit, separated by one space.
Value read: 40 A
